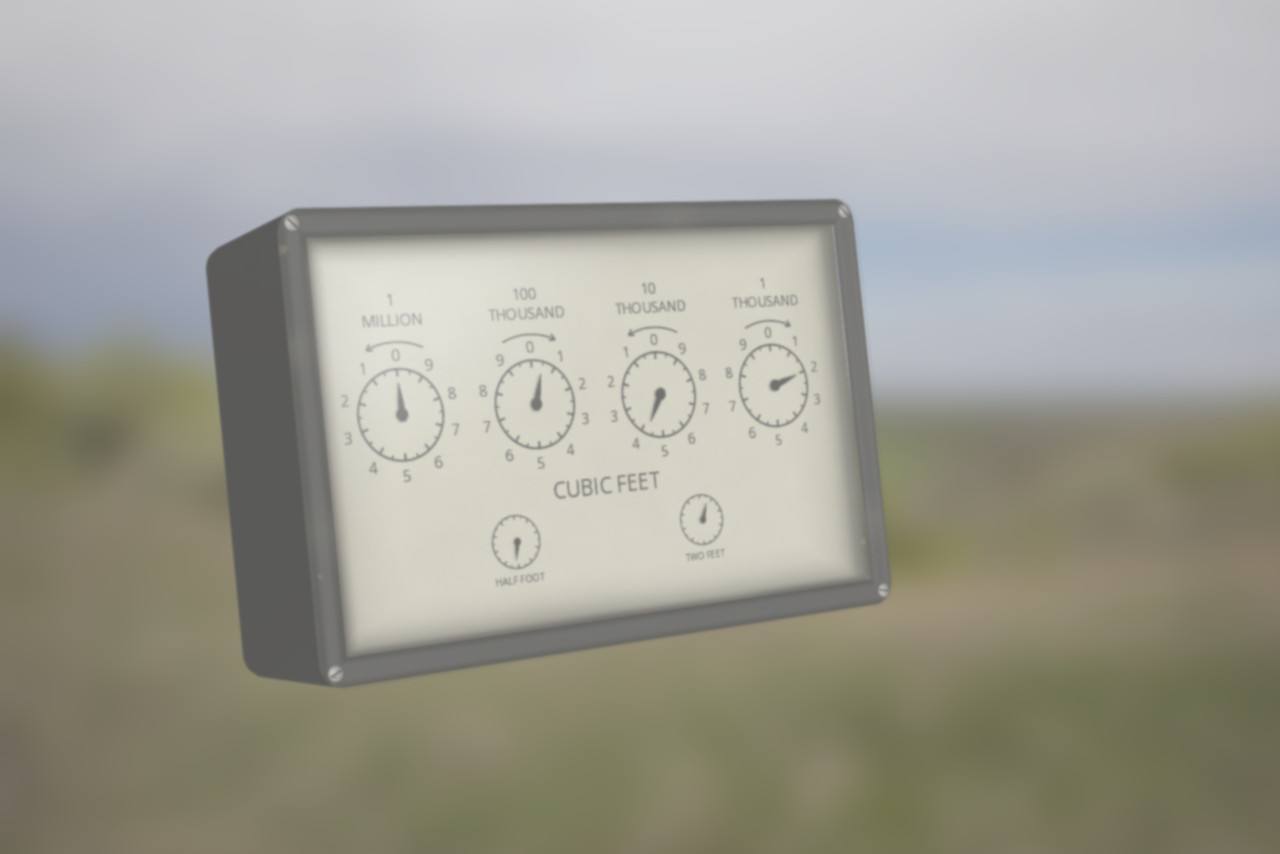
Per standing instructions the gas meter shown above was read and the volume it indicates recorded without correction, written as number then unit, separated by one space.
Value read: 4200 ft³
